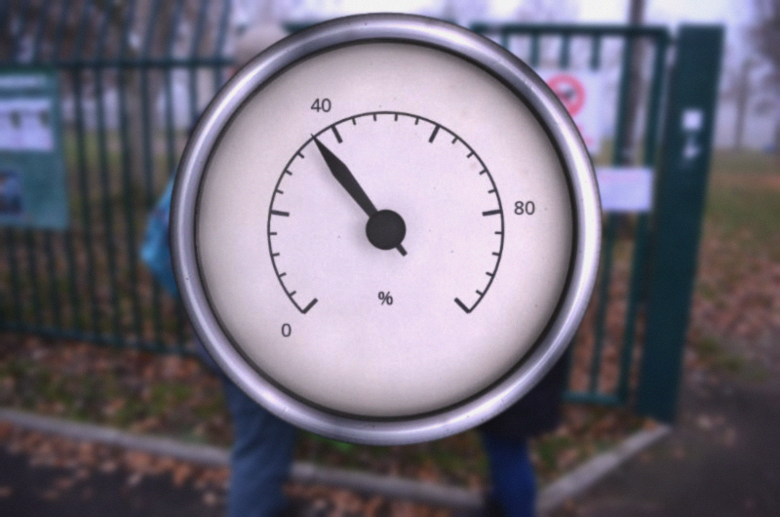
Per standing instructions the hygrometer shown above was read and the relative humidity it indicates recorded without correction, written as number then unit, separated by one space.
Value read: 36 %
